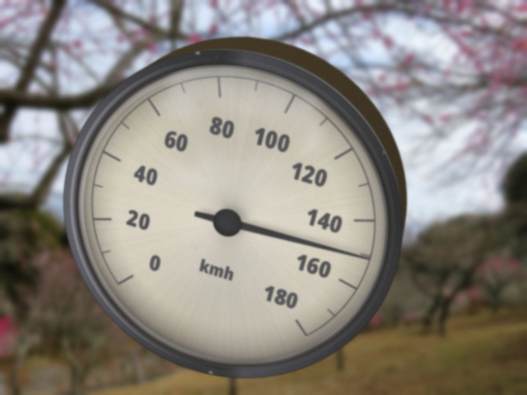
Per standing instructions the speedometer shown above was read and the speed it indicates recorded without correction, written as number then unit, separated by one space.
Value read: 150 km/h
